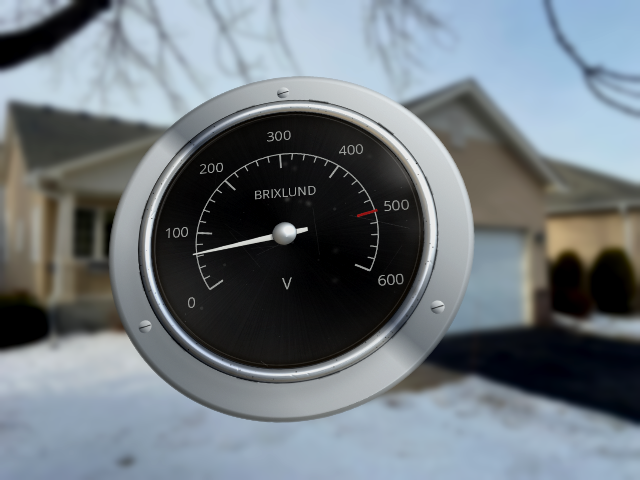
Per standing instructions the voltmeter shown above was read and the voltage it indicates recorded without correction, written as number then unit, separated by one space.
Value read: 60 V
